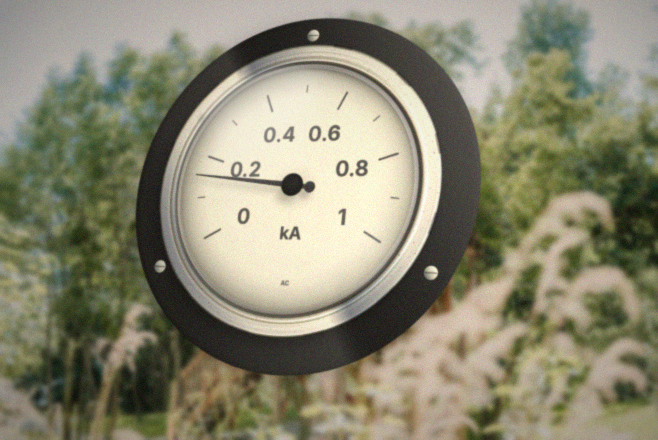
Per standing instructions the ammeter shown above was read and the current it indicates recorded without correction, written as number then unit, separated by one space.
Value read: 0.15 kA
